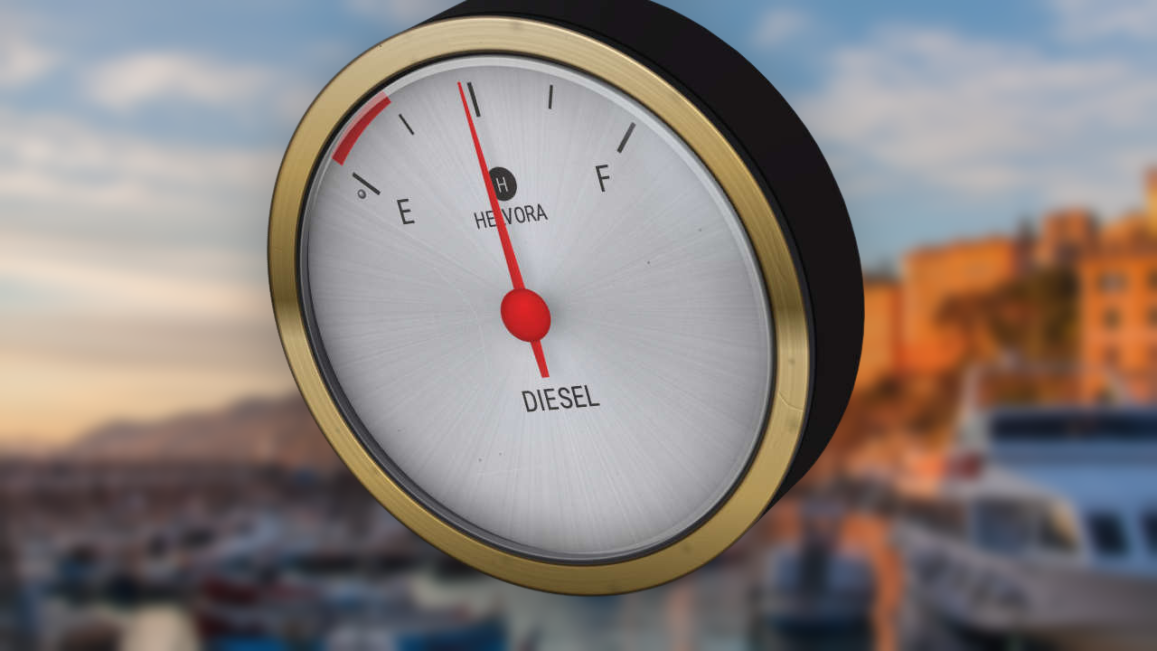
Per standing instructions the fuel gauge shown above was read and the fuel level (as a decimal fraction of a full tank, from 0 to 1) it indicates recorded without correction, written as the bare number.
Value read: 0.5
